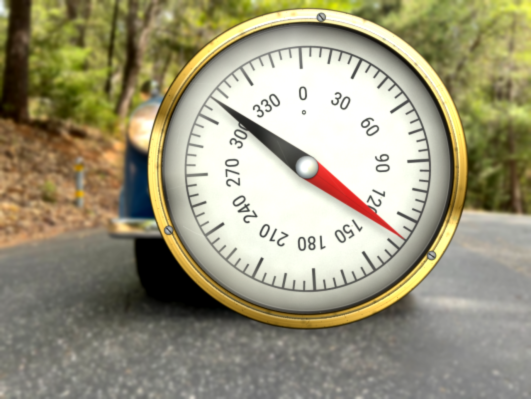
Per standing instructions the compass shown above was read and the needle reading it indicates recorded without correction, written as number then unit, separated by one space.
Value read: 130 °
